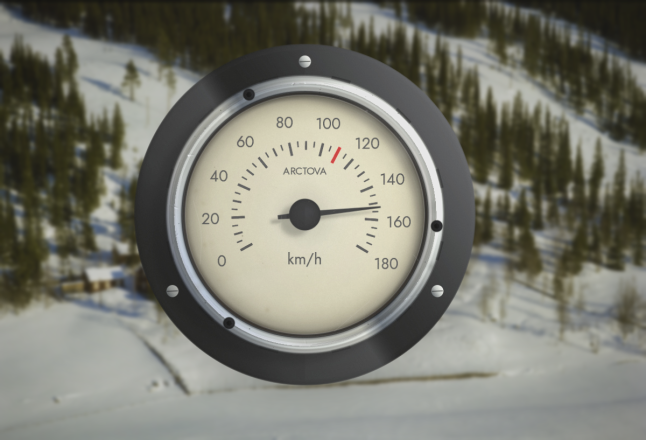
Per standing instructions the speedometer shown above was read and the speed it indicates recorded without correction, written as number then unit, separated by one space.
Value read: 152.5 km/h
